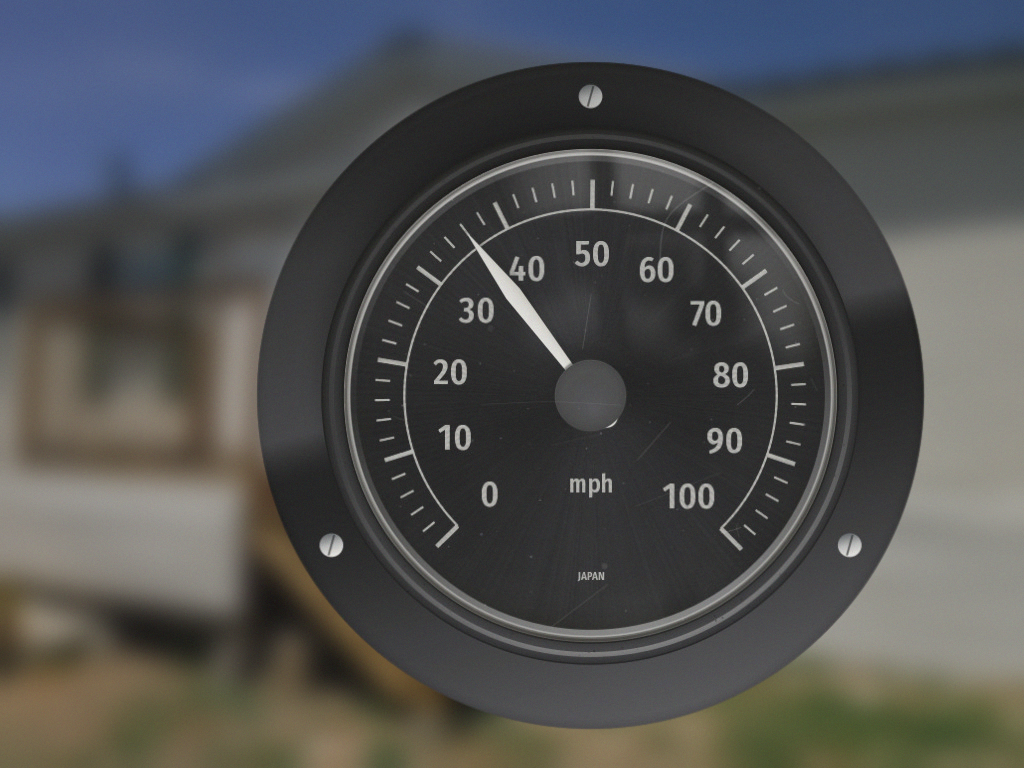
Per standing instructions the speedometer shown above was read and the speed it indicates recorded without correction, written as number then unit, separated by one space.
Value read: 36 mph
